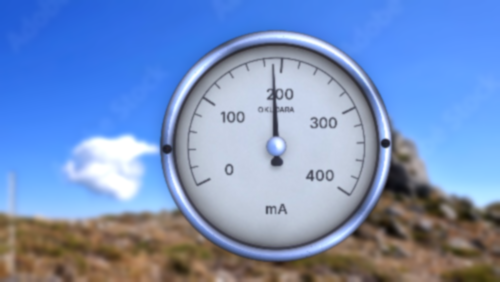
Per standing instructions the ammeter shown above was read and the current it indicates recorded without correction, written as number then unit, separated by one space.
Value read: 190 mA
